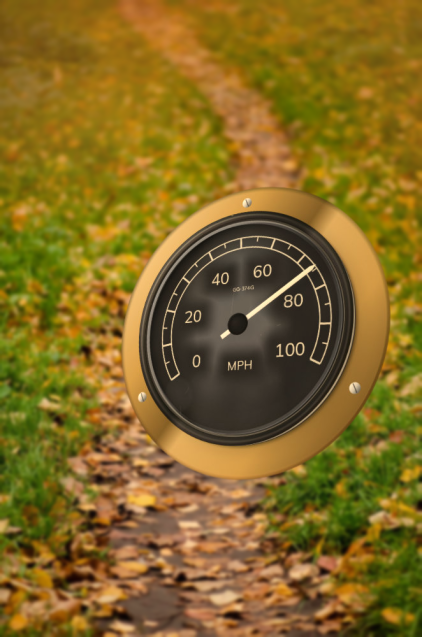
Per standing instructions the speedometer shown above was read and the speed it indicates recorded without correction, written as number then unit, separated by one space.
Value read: 75 mph
